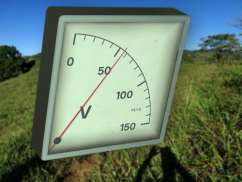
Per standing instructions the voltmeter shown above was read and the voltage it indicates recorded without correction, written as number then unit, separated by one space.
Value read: 55 V
